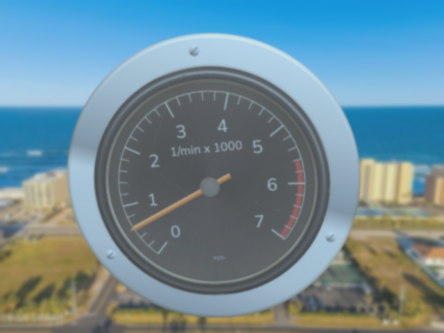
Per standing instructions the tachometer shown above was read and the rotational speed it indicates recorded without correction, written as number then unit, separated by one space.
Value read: 600 rpm
